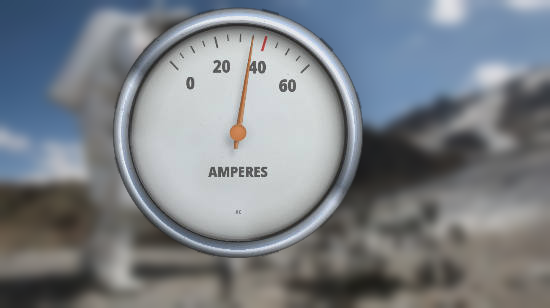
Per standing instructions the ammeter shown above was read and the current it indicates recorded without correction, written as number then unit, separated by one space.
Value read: 35 A
